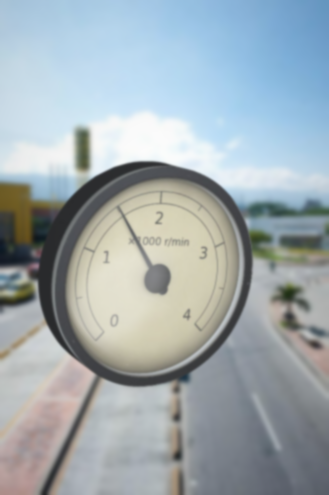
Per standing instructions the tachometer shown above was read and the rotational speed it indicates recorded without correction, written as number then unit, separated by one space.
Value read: 1500 rpm
